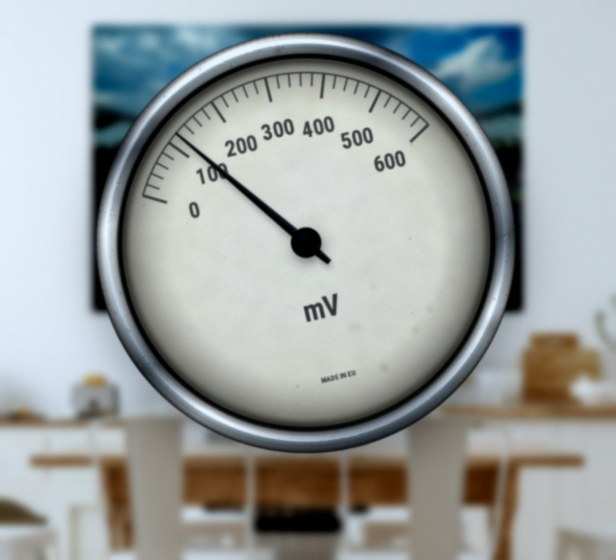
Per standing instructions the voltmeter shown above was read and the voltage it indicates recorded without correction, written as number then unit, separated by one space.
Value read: 120 mV
